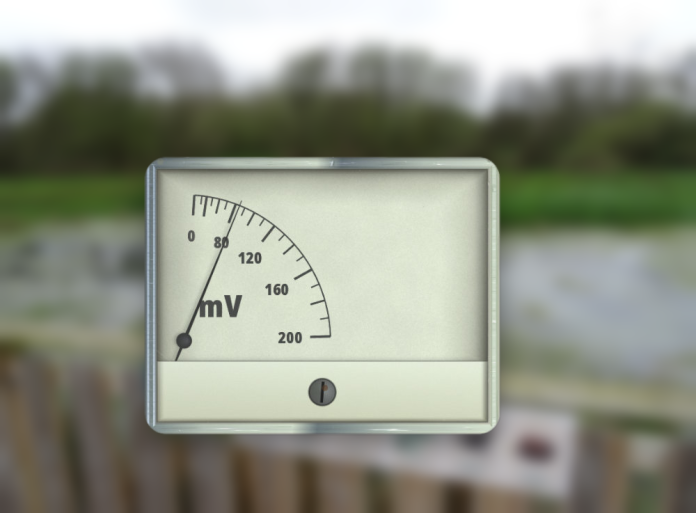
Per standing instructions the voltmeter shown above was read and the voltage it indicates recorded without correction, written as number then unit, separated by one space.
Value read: 85 mV
